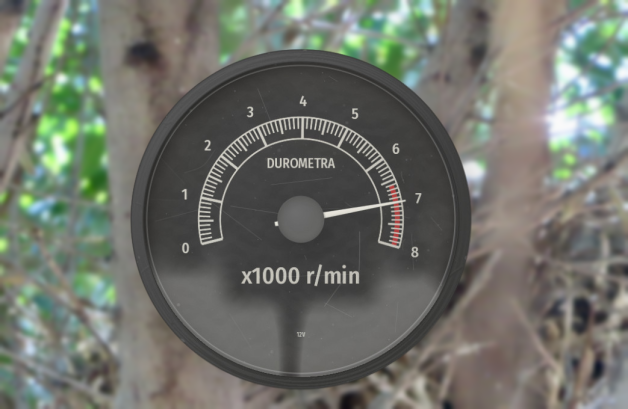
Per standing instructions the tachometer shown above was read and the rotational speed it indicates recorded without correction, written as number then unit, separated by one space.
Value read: 7000 rpm
